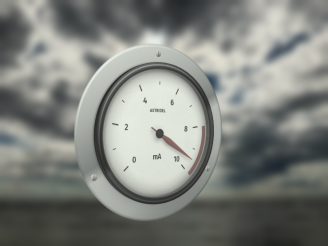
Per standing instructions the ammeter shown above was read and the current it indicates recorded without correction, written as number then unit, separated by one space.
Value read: 9.5 mA
